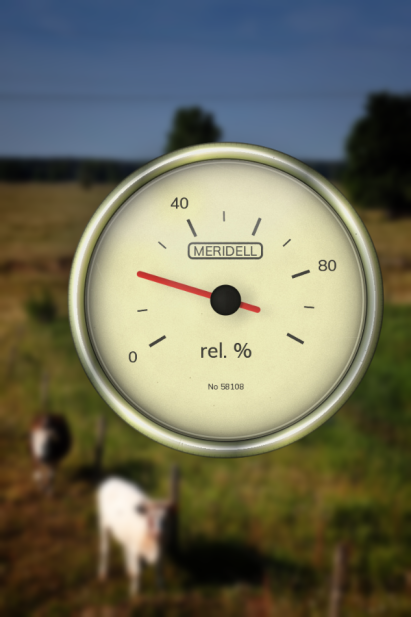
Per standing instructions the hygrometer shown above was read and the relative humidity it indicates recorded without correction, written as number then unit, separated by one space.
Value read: 20 %
